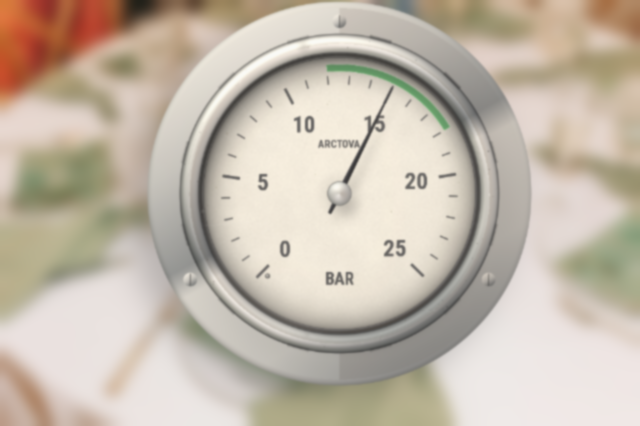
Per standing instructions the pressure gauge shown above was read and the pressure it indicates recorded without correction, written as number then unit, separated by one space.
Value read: 15 bar
